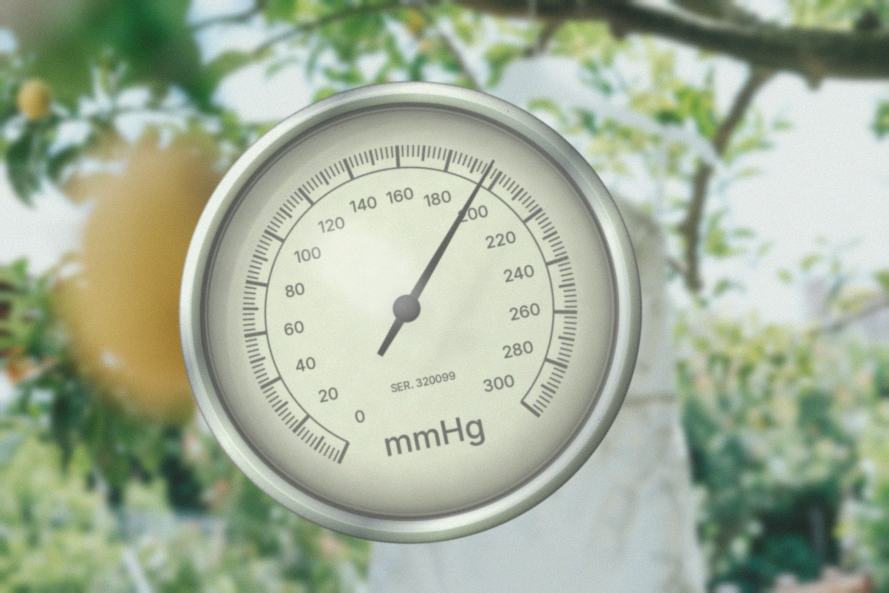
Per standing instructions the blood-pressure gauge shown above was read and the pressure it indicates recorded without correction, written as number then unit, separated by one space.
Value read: 196 mmHg
